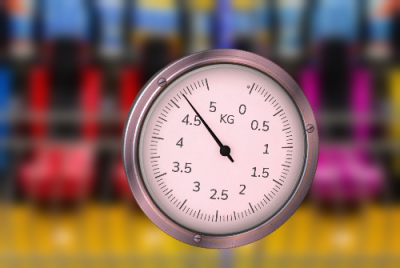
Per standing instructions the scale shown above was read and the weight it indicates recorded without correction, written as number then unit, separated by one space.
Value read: 4.65 kg
